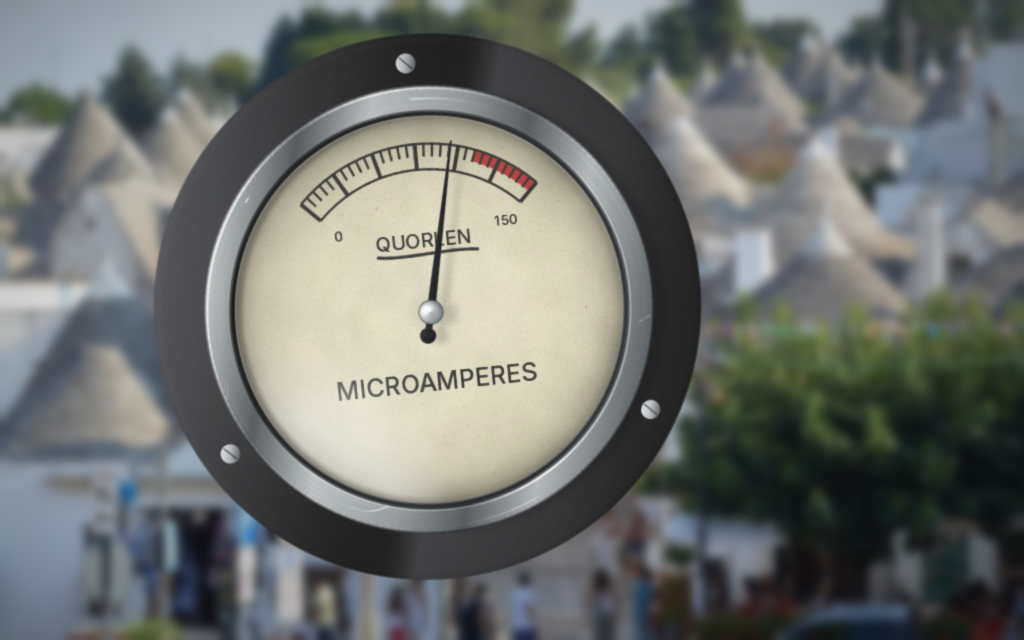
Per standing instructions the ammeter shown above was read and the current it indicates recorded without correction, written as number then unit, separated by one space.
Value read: 95 µA
